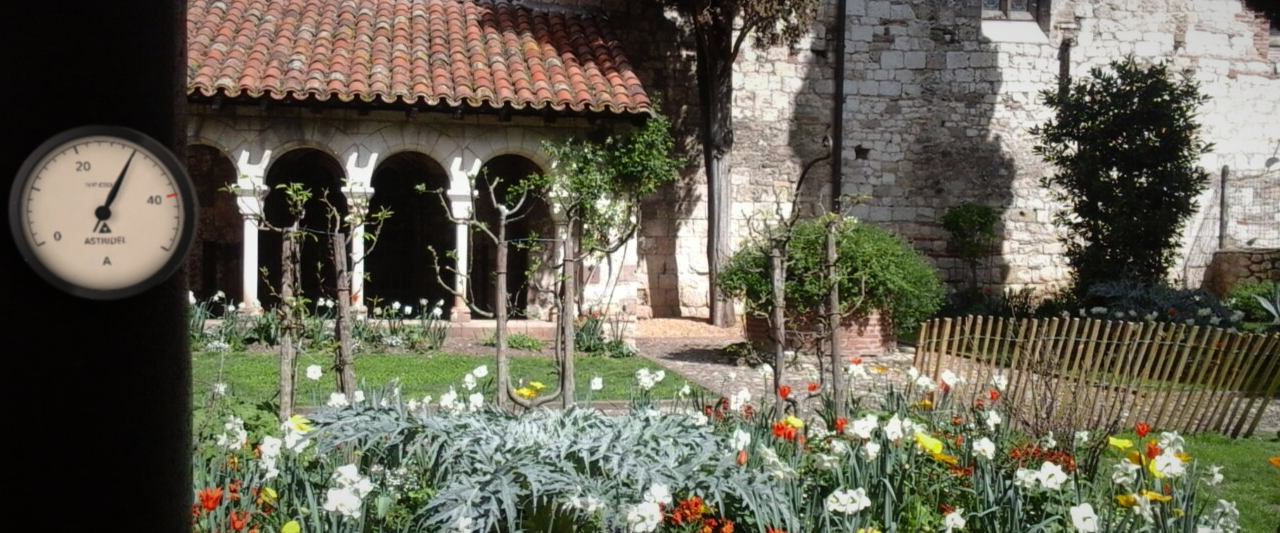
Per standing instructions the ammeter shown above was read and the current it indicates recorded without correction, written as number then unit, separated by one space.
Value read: 30 A
